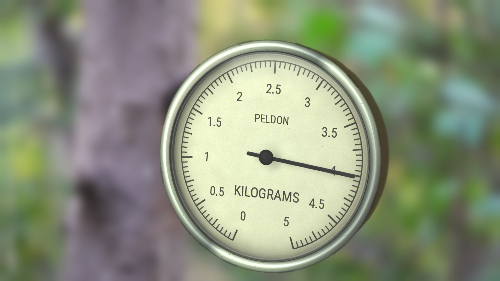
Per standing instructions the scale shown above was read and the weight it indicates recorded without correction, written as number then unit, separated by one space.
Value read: 4 kg
